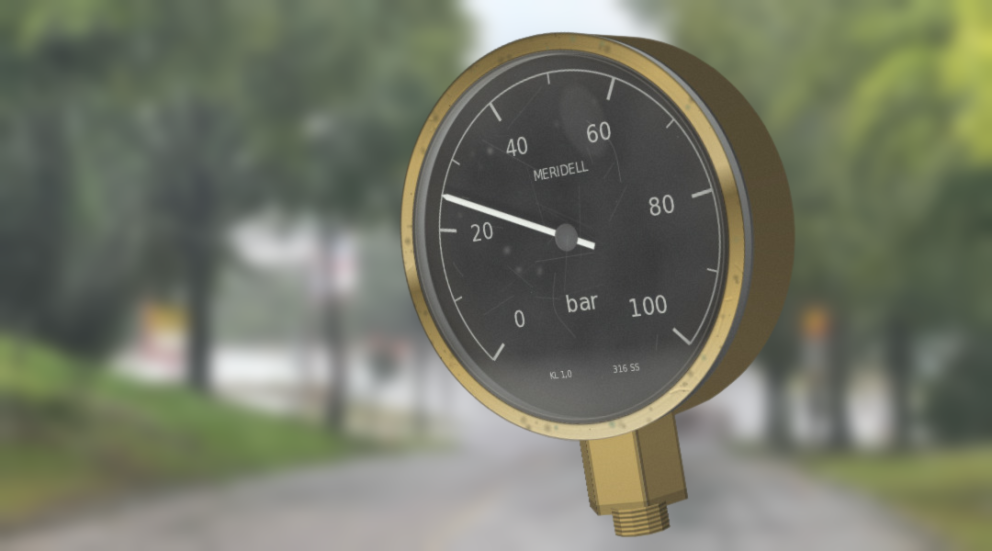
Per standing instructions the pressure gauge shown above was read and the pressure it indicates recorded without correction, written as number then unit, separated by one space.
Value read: 25 bar
